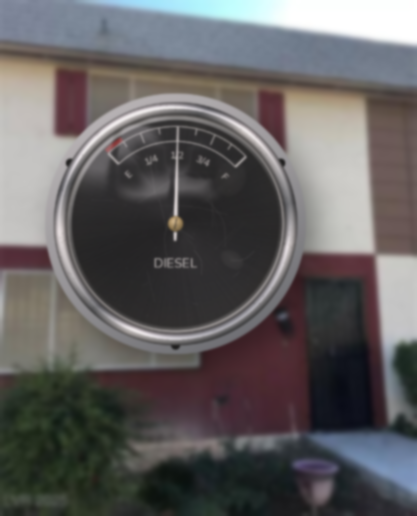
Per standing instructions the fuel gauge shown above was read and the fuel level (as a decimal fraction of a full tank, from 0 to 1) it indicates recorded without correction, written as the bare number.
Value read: 0.5
